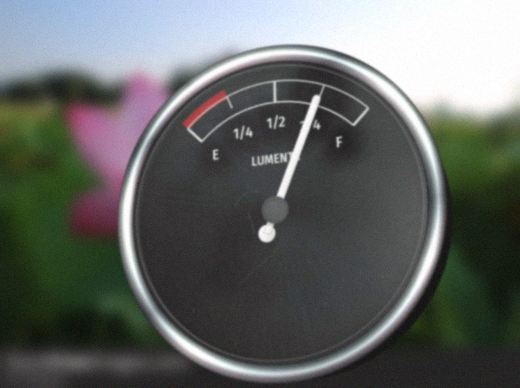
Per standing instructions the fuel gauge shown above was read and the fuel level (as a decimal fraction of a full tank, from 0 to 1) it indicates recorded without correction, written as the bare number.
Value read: 0.75
